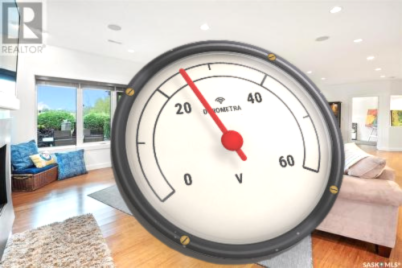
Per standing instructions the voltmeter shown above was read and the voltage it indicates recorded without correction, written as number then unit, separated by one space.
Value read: 25 V
